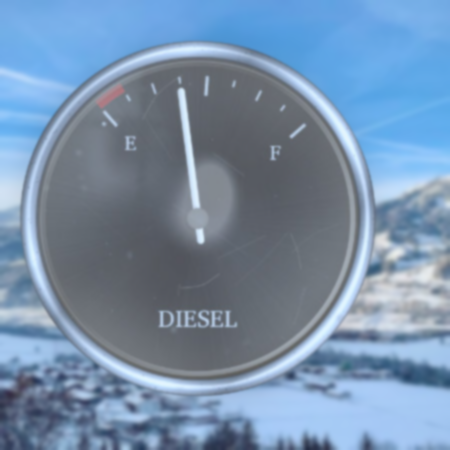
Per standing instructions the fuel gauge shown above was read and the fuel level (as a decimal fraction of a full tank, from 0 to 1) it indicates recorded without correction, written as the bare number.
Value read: 0.375
